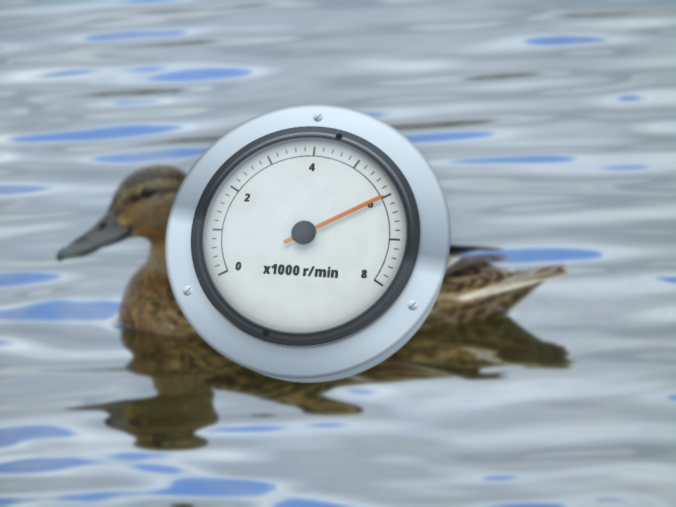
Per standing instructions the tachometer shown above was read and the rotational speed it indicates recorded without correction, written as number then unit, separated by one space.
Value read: 6000 rpm
